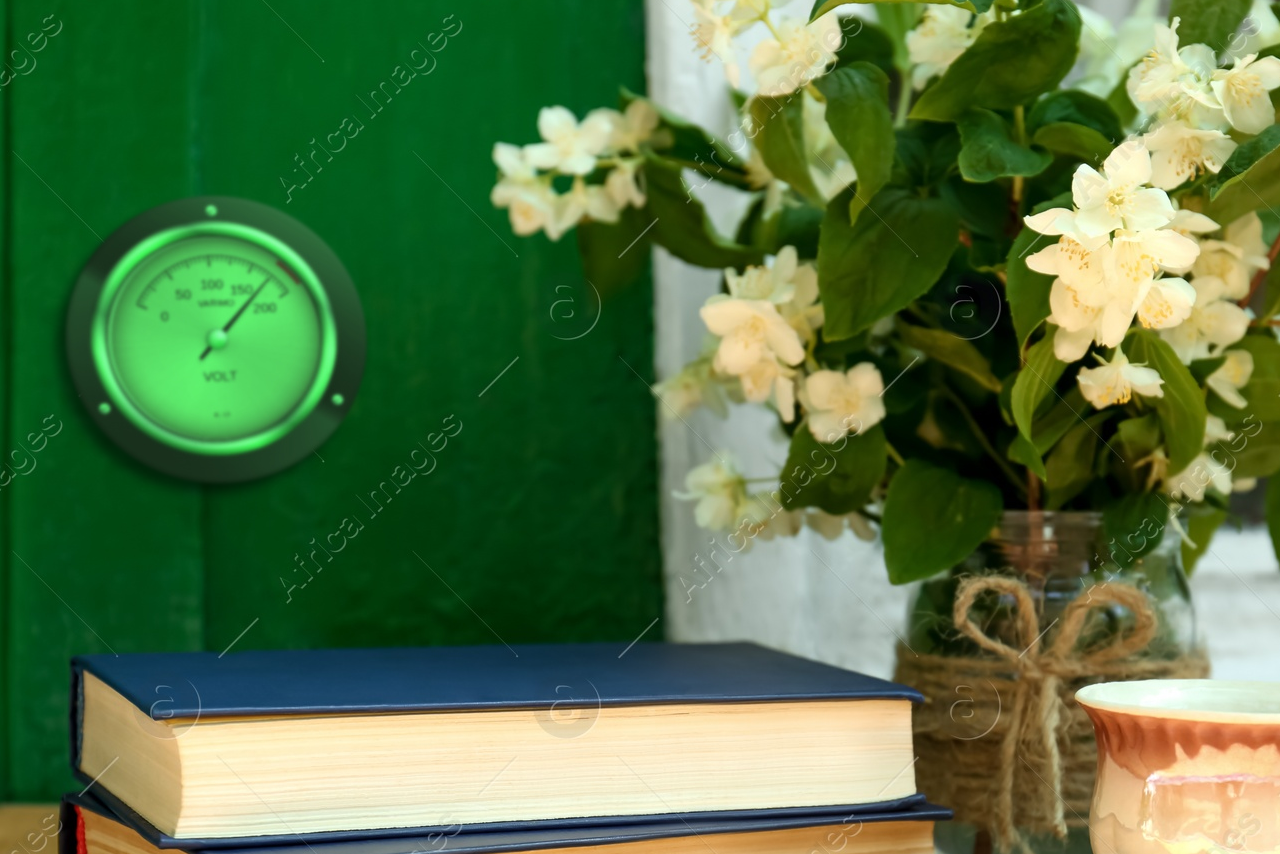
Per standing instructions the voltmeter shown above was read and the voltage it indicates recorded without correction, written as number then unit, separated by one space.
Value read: 175 V
